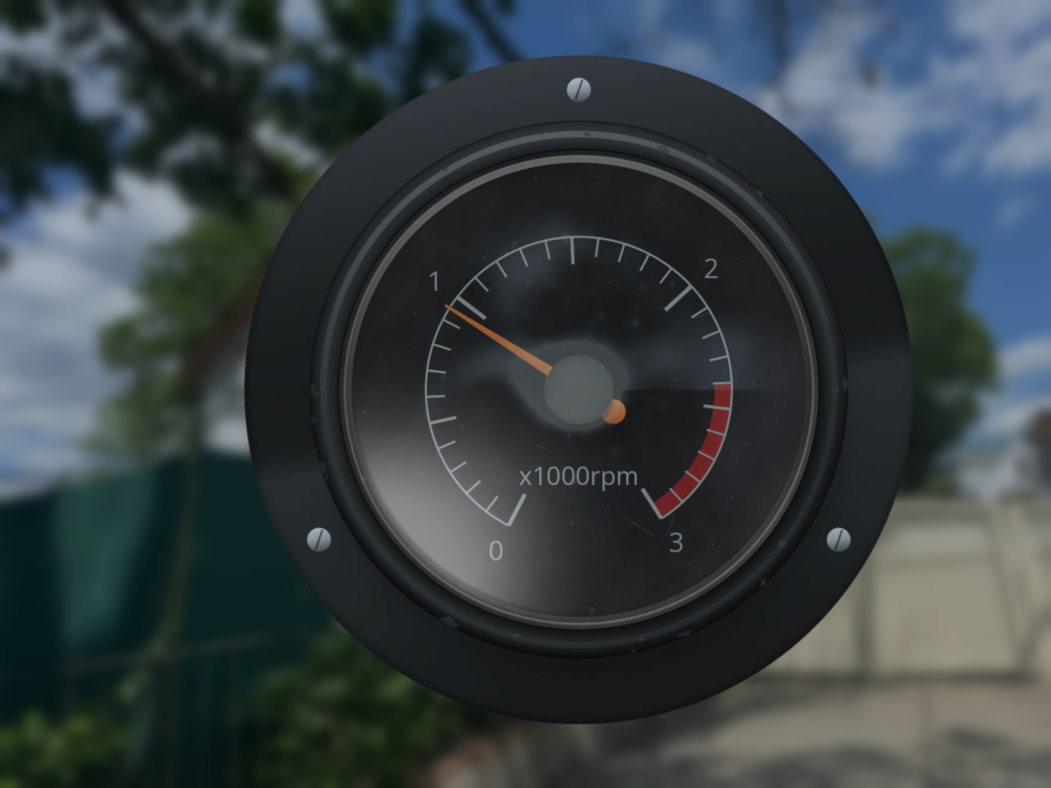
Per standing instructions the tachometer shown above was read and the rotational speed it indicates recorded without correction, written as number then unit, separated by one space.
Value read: 950 rpm
